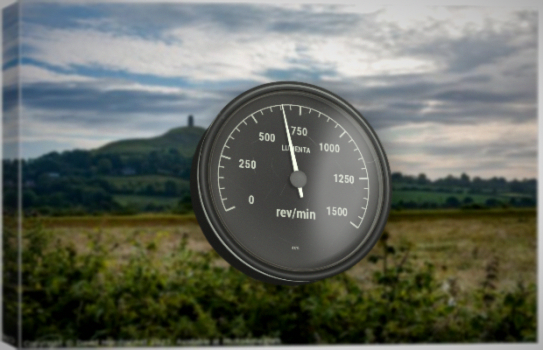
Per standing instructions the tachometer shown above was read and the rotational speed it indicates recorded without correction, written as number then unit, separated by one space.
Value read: 650 rpm
